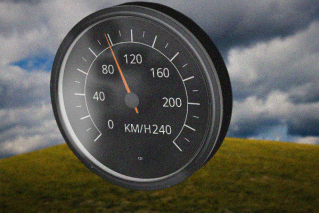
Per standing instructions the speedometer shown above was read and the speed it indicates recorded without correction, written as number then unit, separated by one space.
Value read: 100 km/h
